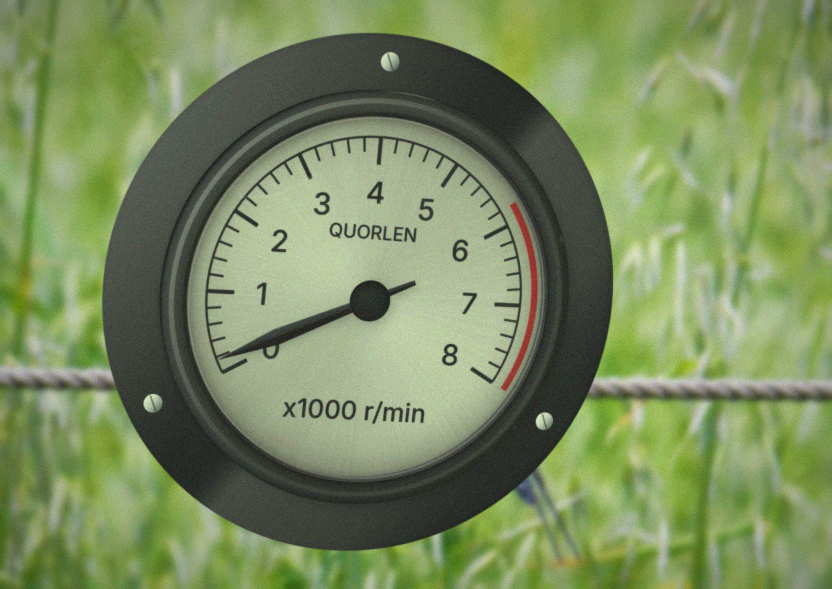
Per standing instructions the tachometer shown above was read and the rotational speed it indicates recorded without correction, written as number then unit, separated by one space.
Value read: 200 rpm
